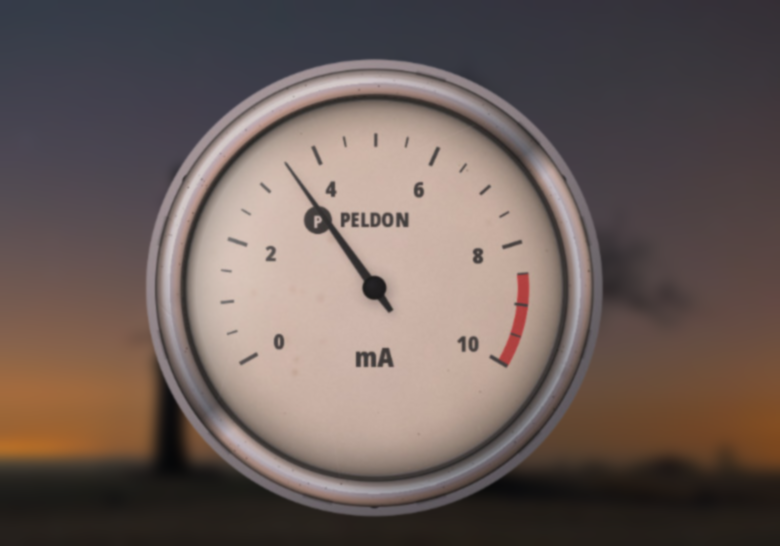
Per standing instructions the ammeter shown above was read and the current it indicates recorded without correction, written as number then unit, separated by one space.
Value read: 3.5 mA
